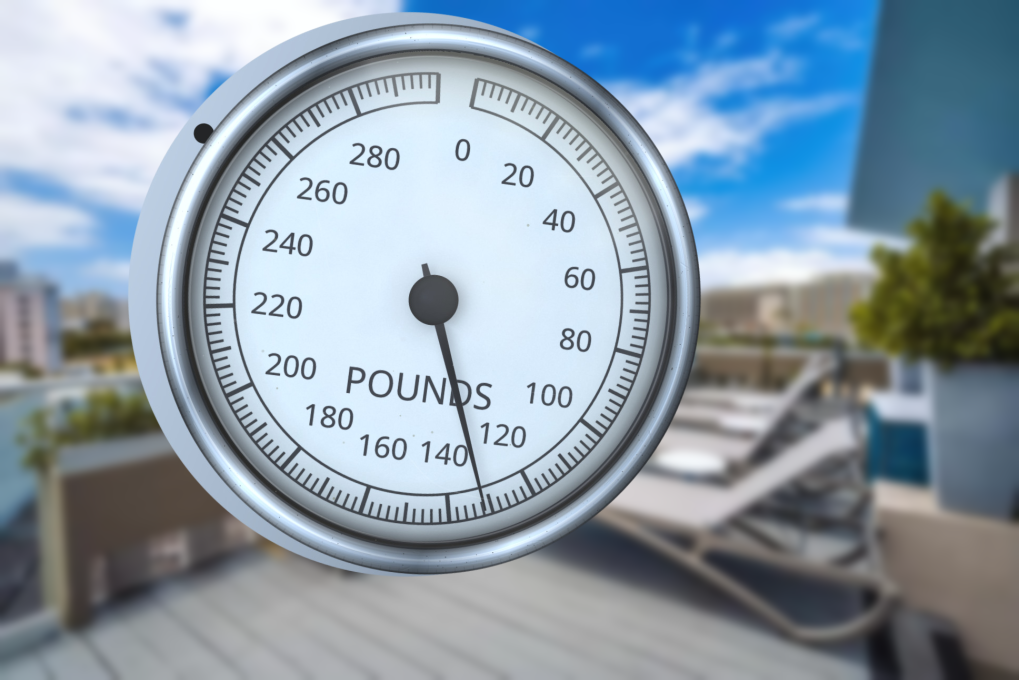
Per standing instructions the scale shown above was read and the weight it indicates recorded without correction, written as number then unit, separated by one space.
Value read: 132 lb
